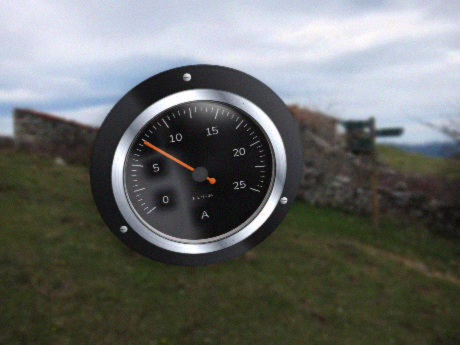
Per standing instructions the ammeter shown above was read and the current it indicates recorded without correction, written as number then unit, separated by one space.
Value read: 7.5 A
